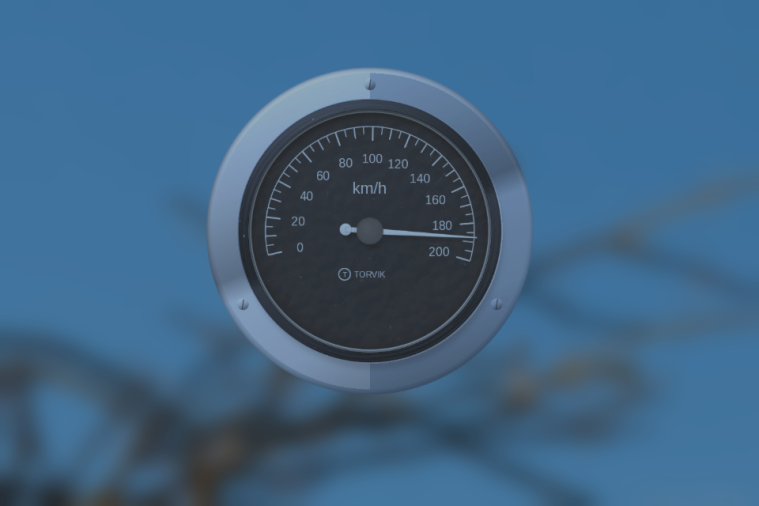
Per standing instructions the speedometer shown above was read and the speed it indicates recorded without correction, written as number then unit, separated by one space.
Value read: 187.5 km/h
